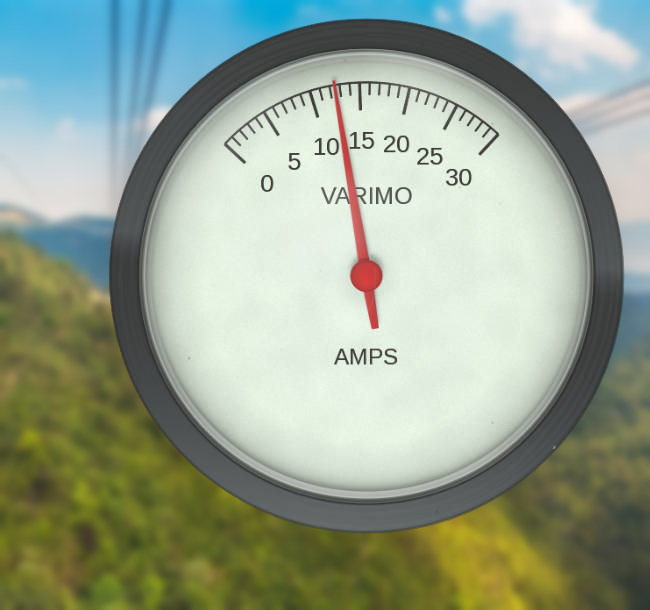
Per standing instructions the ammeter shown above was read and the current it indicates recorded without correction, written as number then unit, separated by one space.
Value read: 12.5 A
